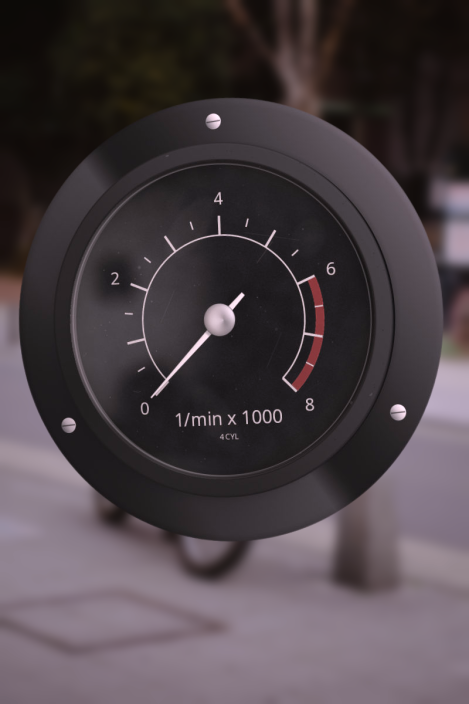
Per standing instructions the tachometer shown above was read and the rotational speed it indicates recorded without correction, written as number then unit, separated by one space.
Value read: 0 rpm
